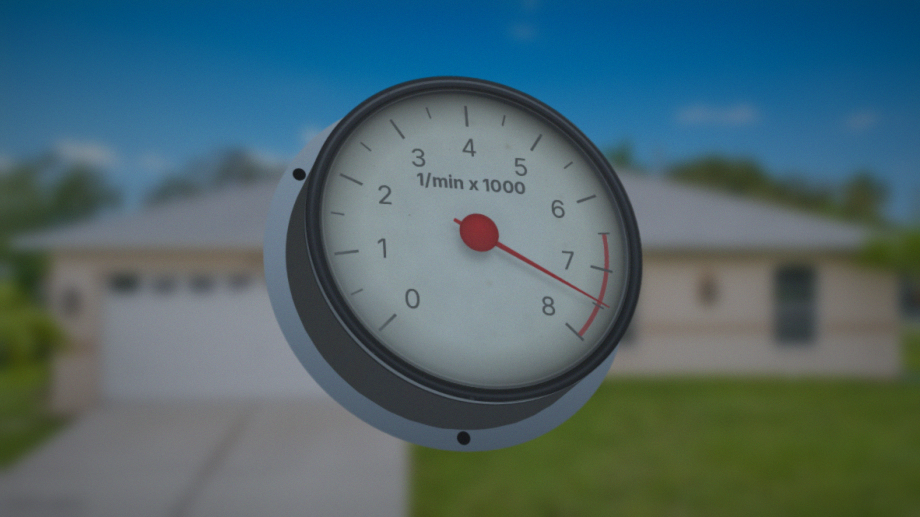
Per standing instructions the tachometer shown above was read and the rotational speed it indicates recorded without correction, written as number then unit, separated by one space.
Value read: 7500 rpm
